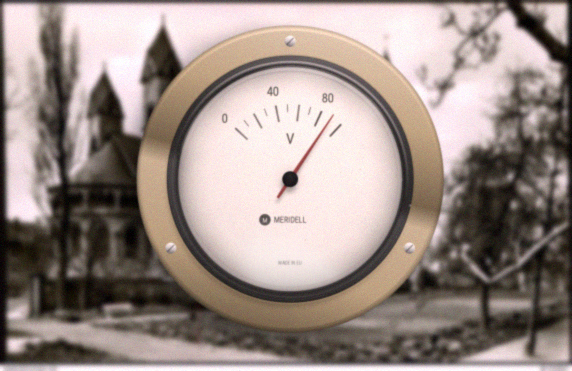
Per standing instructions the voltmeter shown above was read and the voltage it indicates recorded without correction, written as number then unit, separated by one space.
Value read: 90 V
